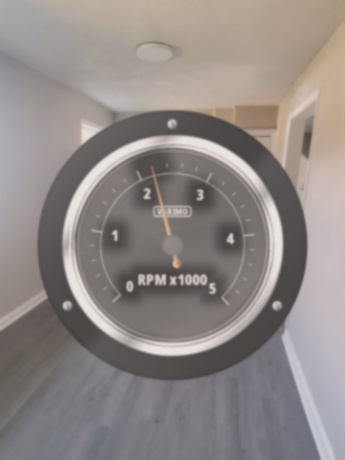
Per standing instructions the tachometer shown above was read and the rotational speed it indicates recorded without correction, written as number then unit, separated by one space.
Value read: 2200 rpm
